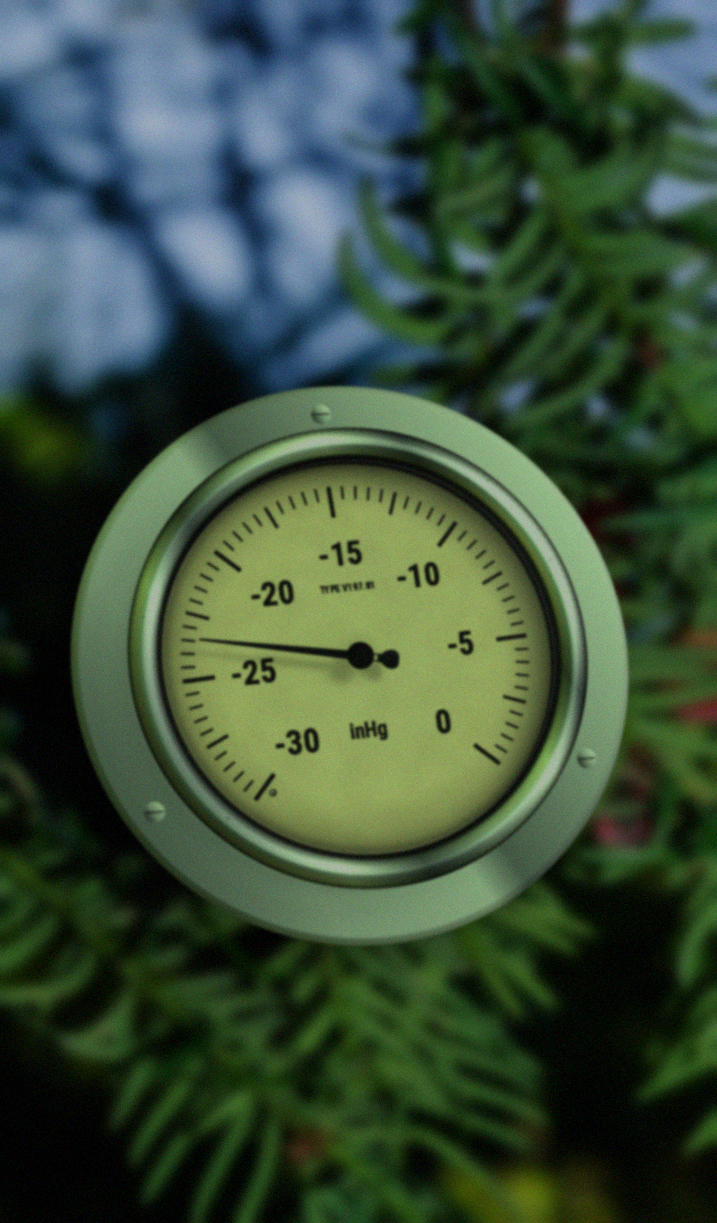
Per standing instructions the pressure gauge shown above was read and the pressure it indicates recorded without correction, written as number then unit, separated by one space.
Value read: -23.5 inHg
